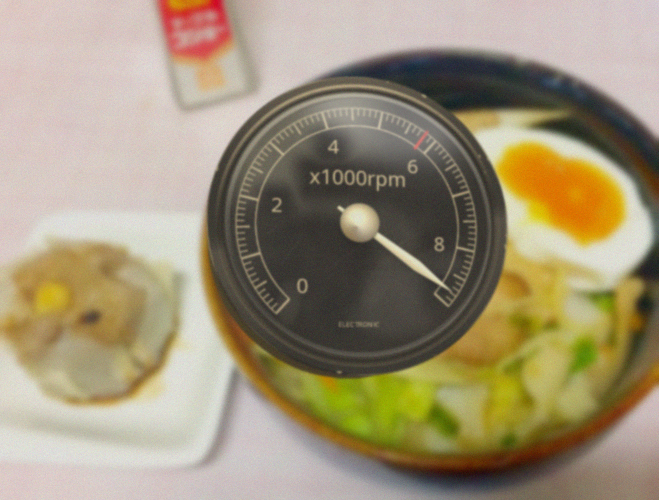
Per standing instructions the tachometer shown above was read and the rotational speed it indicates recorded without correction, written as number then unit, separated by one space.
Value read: 8800 rpm
